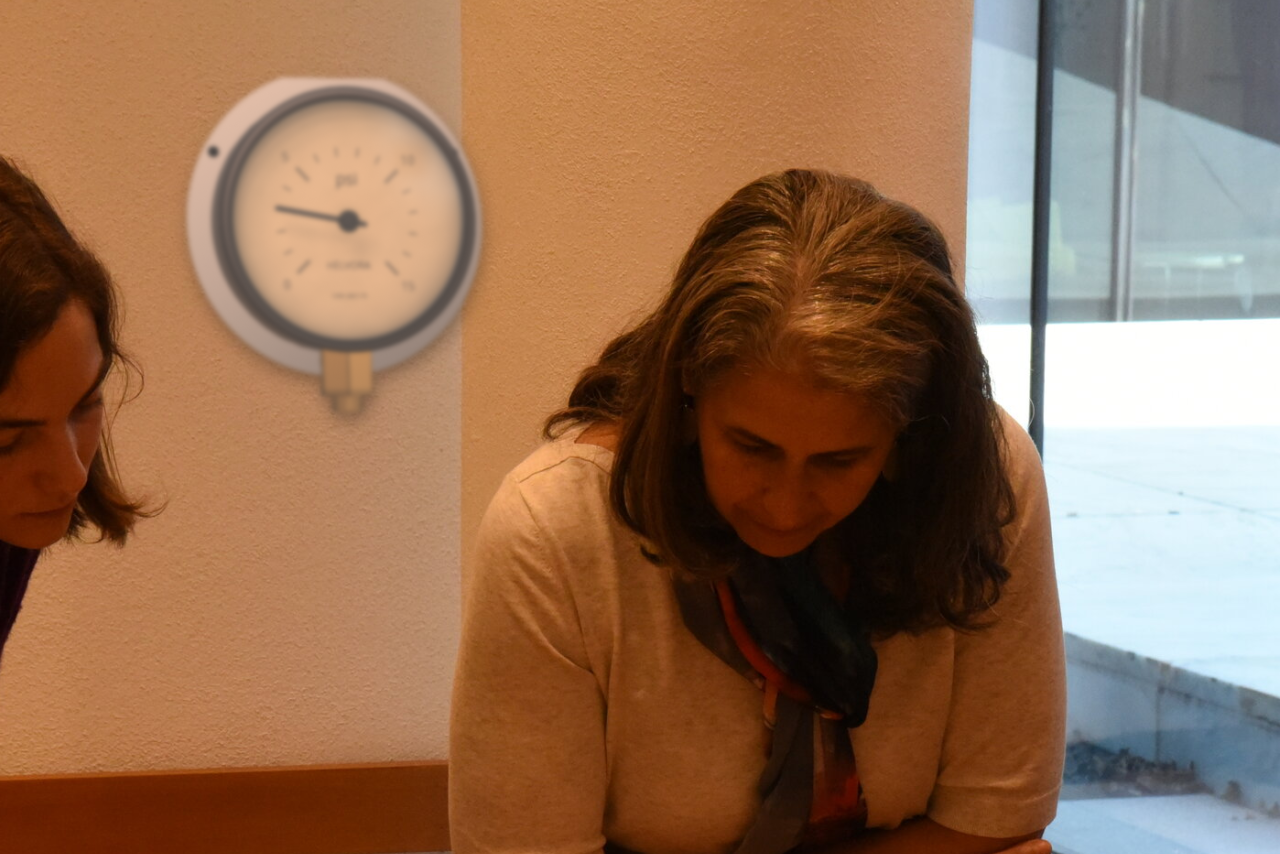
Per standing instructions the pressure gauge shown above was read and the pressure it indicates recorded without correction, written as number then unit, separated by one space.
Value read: 3 psi
